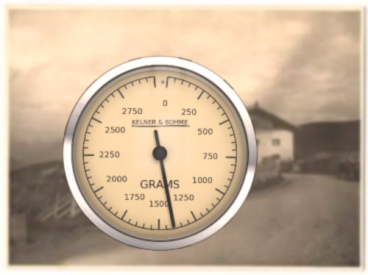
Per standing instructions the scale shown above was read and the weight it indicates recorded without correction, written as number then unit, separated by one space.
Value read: 1400 g
